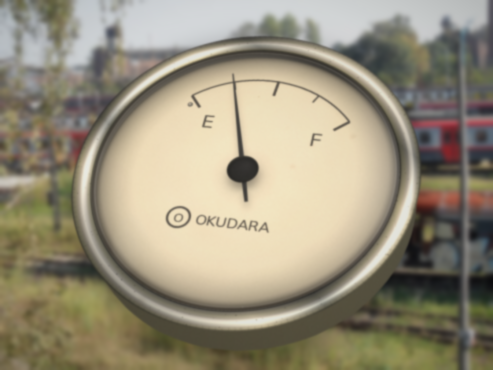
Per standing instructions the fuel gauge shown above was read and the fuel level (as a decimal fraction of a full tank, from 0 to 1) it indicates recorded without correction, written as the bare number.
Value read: 0.25
